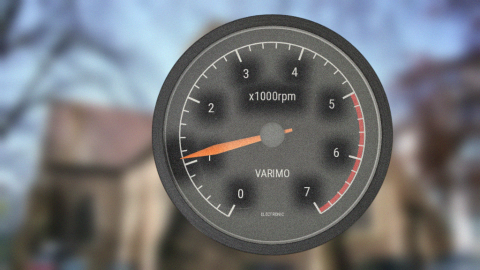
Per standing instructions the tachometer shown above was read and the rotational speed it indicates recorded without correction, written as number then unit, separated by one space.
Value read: 1100 rpm
